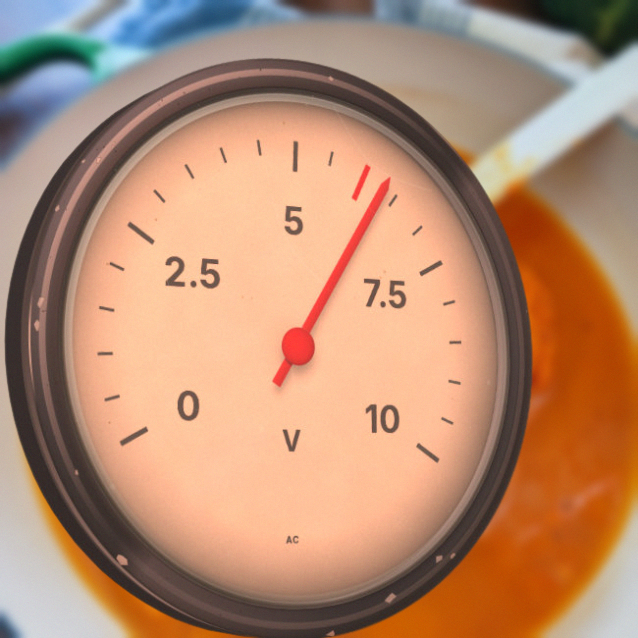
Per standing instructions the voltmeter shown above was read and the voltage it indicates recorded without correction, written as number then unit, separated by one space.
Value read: 6.25 V
